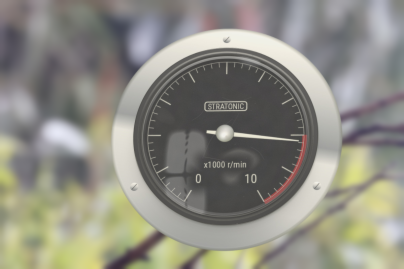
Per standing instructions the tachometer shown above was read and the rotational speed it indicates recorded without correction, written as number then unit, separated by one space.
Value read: 8200 rpm
